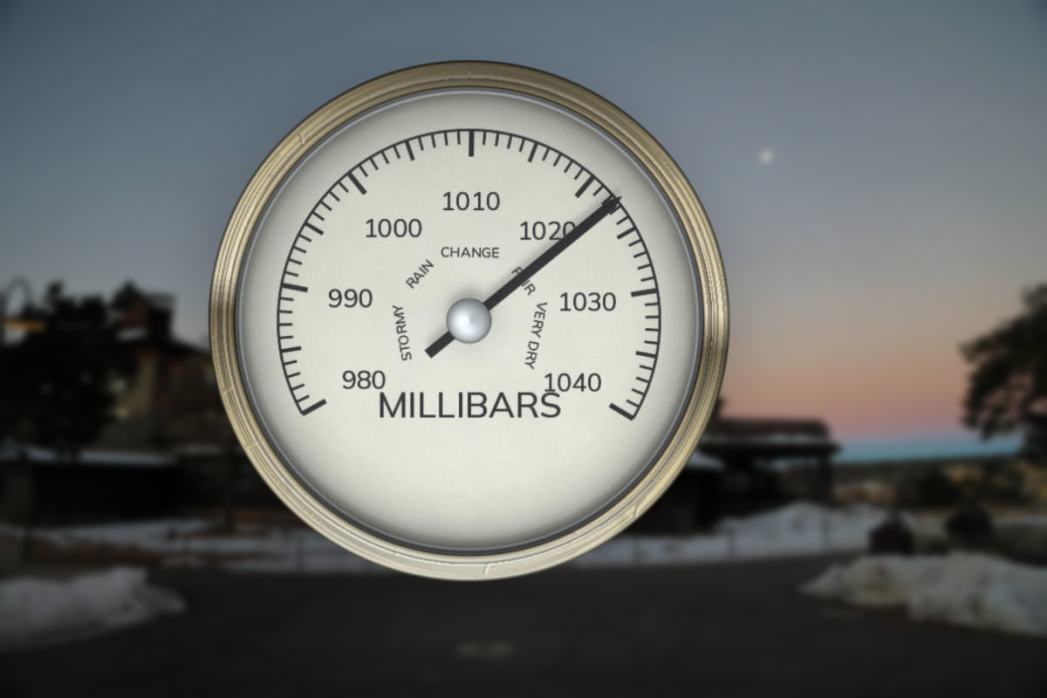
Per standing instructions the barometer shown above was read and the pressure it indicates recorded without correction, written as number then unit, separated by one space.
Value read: 1022.5 mbar
